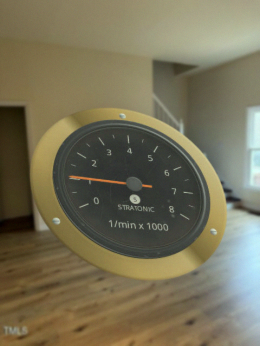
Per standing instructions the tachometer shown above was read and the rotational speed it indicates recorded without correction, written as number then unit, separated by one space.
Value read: 1000 rpm
